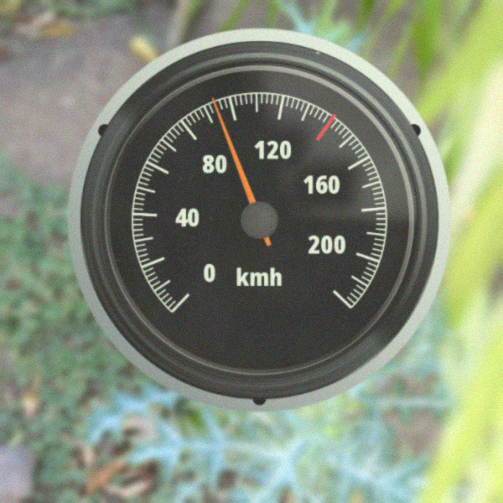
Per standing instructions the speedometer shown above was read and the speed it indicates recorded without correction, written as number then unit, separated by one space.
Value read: 94 km/h
